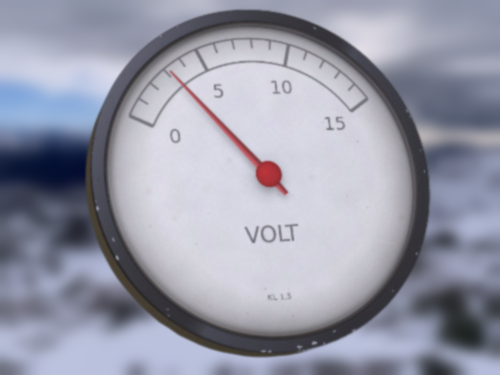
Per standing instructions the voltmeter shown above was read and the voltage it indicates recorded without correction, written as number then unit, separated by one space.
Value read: 3 V
